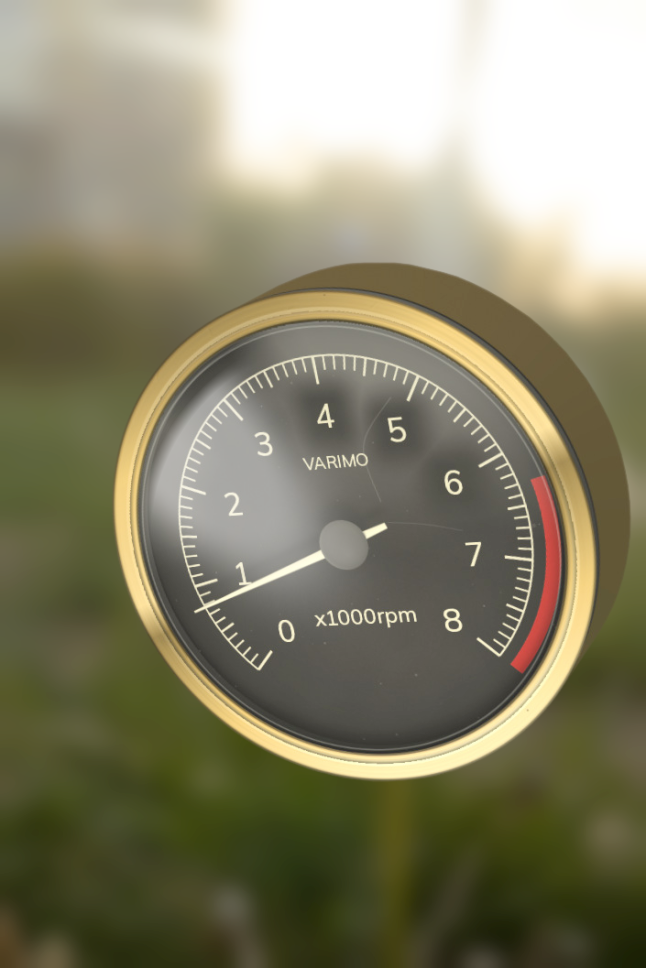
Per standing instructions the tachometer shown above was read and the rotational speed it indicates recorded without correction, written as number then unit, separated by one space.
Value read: 800 rpm
